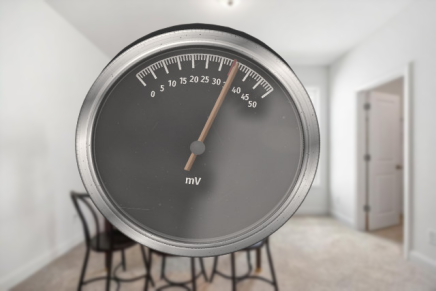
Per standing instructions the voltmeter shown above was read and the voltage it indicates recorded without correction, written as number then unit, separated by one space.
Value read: 35 mV
